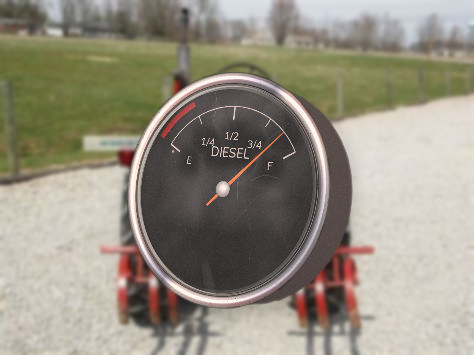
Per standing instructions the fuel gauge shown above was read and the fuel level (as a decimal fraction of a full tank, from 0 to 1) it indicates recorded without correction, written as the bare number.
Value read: 0.875
